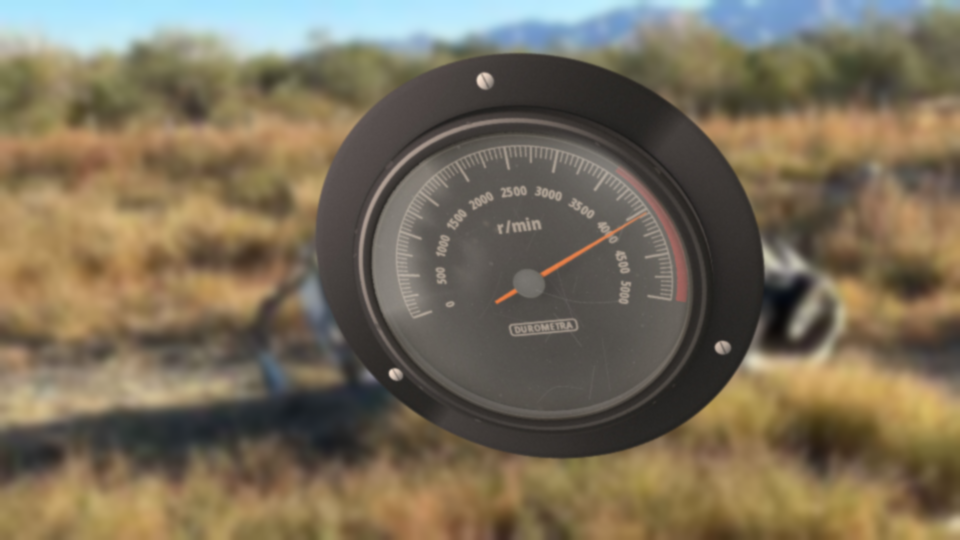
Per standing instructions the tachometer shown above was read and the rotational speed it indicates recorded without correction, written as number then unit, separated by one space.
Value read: 4000 rpm
